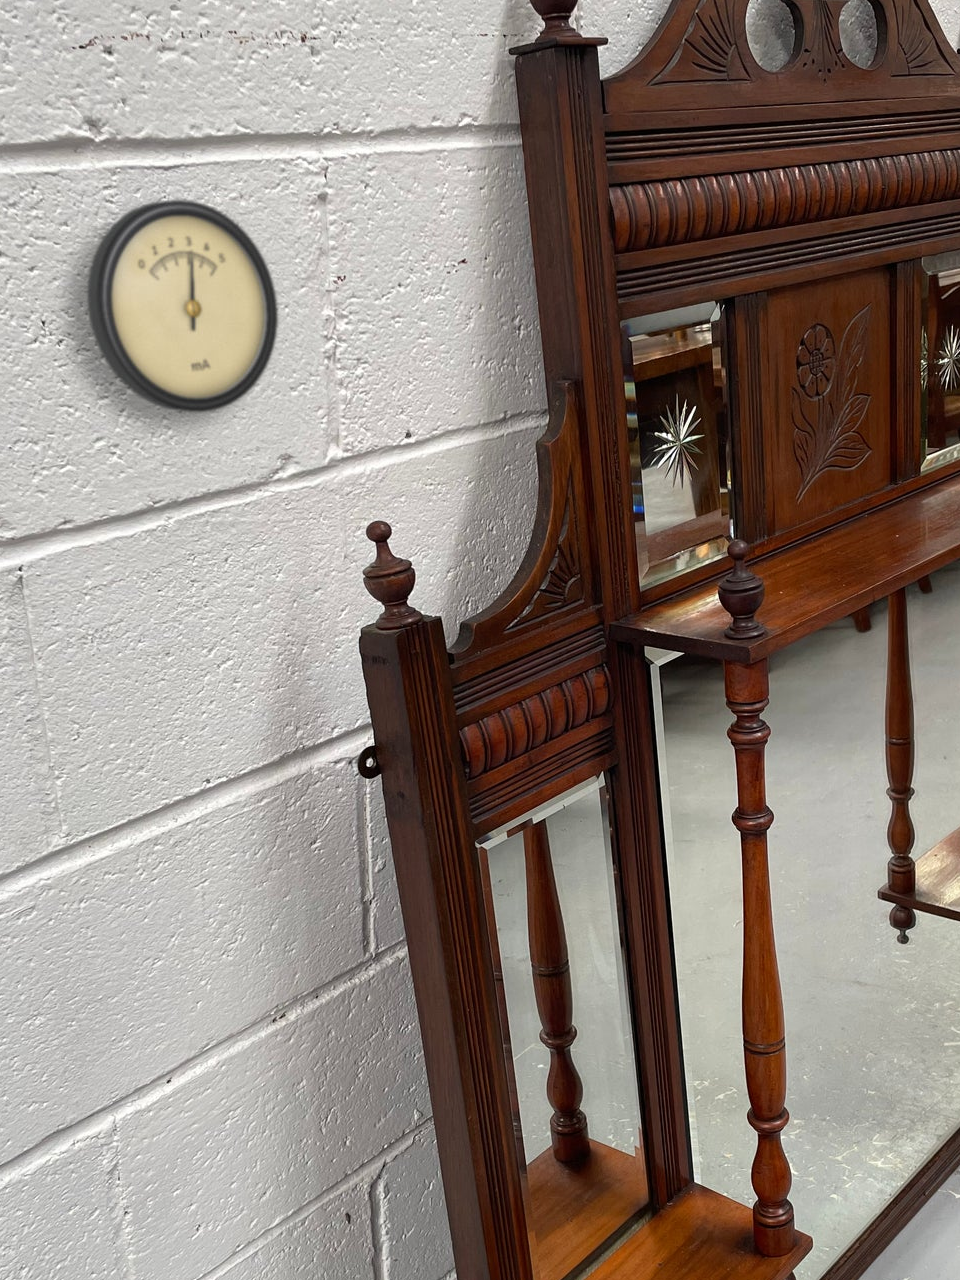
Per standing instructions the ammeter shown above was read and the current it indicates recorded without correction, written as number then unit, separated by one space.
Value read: 3 mA
